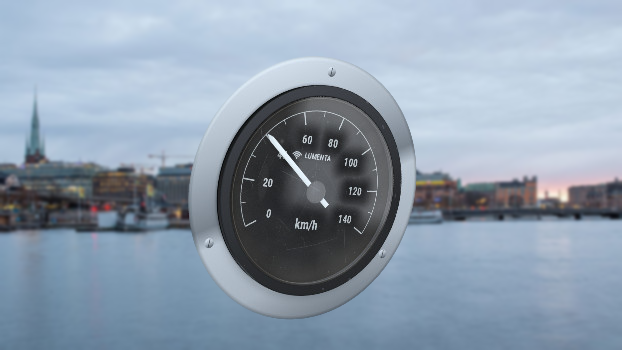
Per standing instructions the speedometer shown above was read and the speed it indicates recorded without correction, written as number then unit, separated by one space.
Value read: 40 km/h
